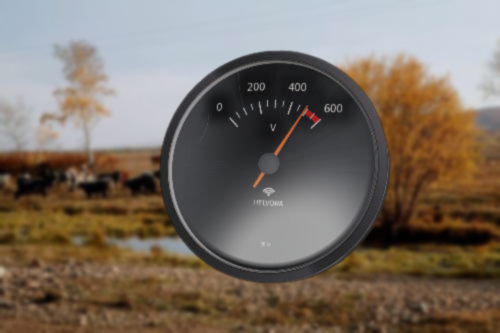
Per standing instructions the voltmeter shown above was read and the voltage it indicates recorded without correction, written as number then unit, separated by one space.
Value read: 500 V
